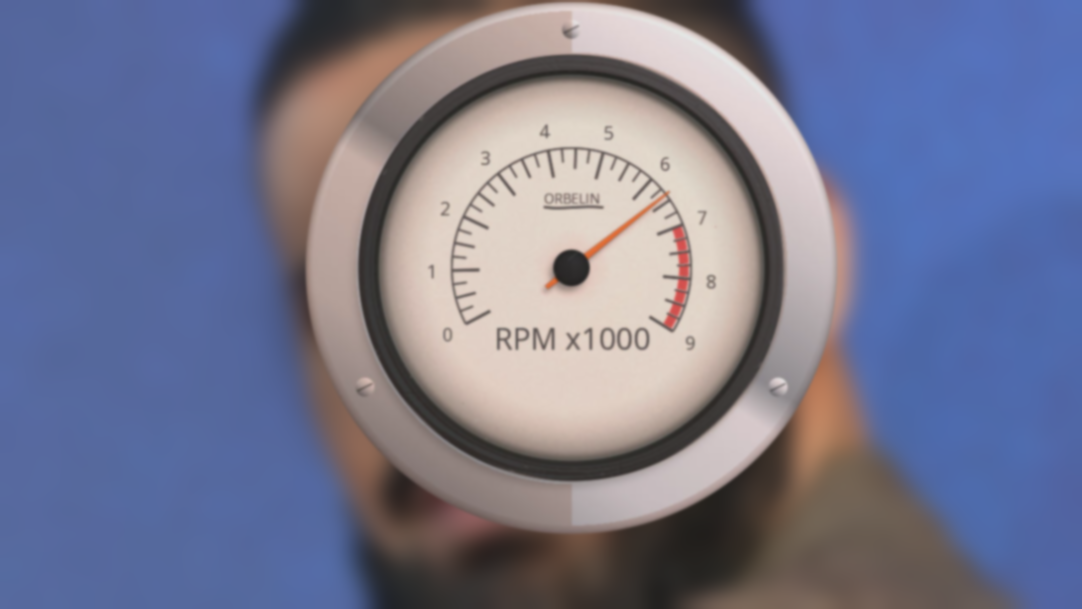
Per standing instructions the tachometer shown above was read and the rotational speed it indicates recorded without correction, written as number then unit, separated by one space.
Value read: 6375 rpm
